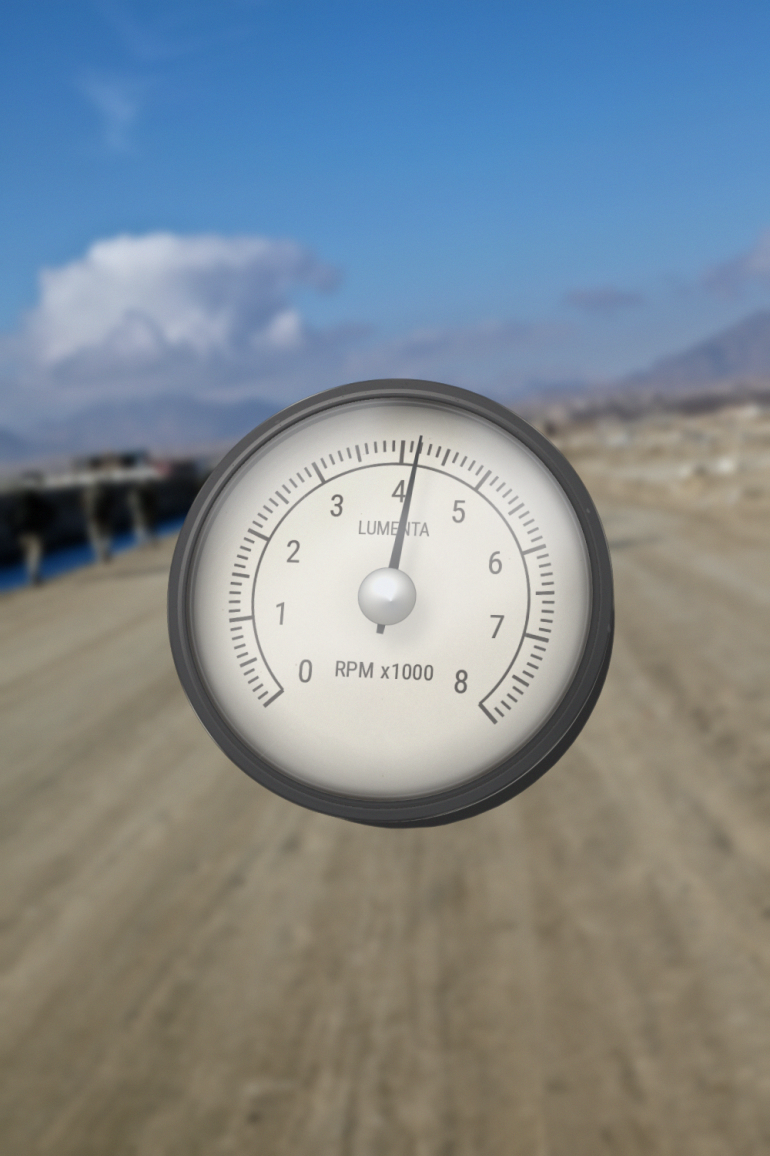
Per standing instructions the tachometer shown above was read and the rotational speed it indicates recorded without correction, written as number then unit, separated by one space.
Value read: 4200 rpm
